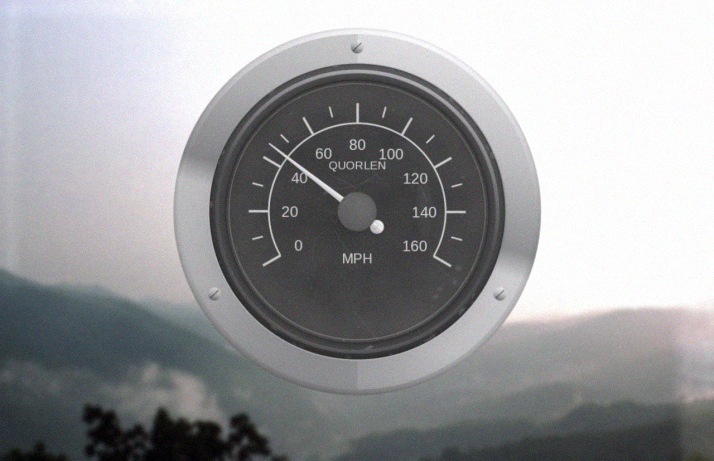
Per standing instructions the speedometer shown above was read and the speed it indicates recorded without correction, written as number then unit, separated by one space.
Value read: 45 mph
